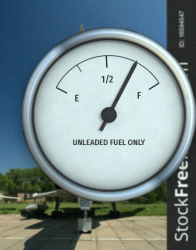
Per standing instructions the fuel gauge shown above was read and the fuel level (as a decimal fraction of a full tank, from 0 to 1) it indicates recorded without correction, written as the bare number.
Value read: 0.75
